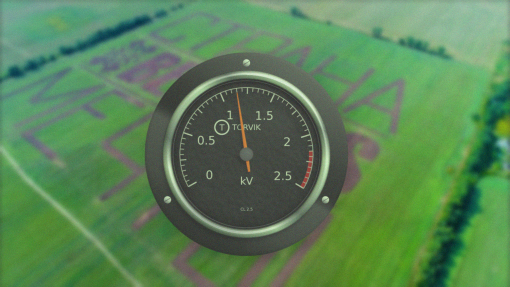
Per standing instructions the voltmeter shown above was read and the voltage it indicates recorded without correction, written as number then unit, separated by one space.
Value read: 1.15 kV
